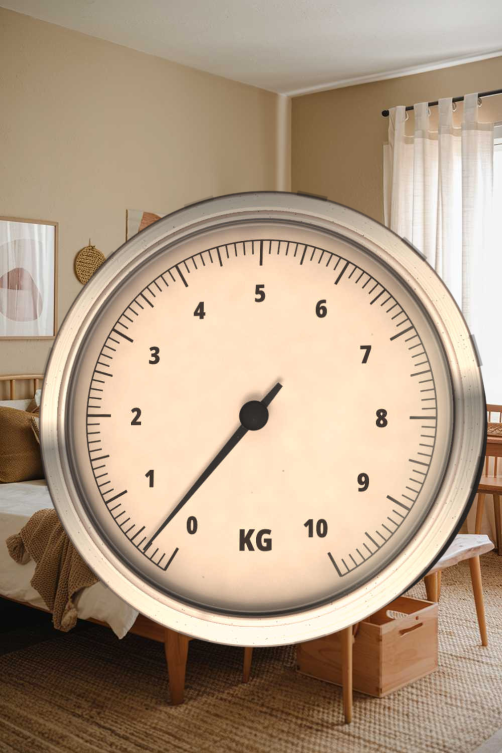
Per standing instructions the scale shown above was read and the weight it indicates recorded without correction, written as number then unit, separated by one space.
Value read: 0.3 kg
